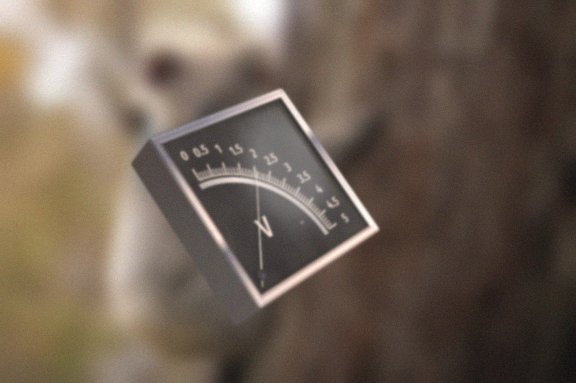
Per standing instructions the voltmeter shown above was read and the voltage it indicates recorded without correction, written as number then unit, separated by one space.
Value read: 2 V
